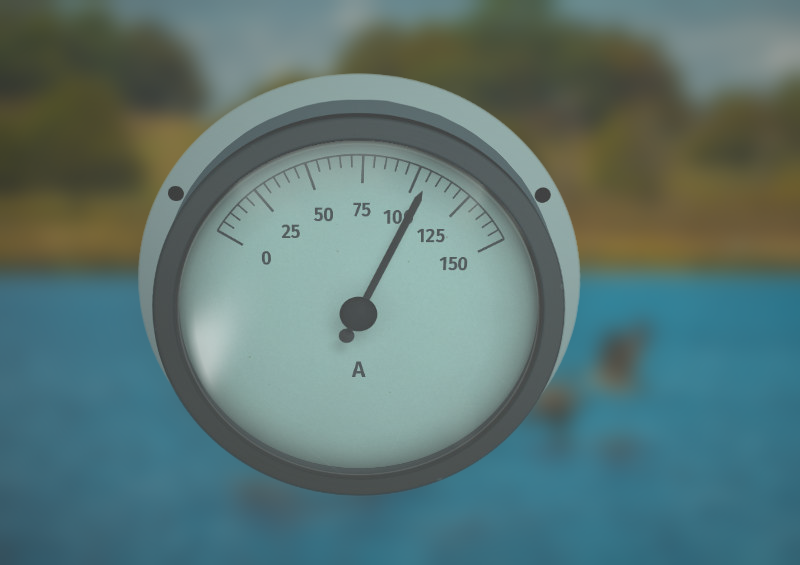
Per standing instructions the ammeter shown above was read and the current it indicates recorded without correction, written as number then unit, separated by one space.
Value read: 105 A
